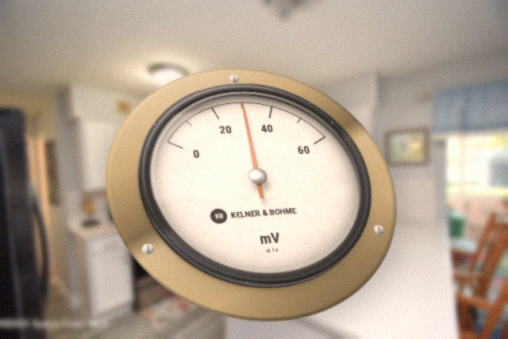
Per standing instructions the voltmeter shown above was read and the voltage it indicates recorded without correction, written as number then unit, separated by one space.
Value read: 30 mV
